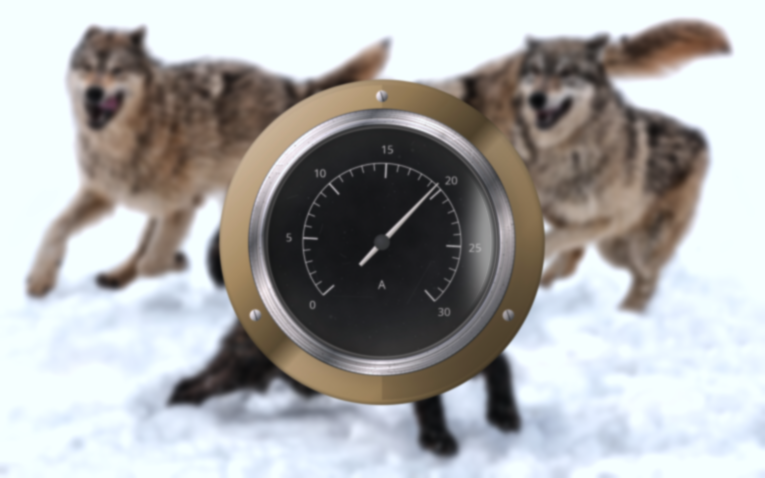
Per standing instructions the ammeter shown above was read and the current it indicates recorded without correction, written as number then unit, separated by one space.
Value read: 19.5 A
